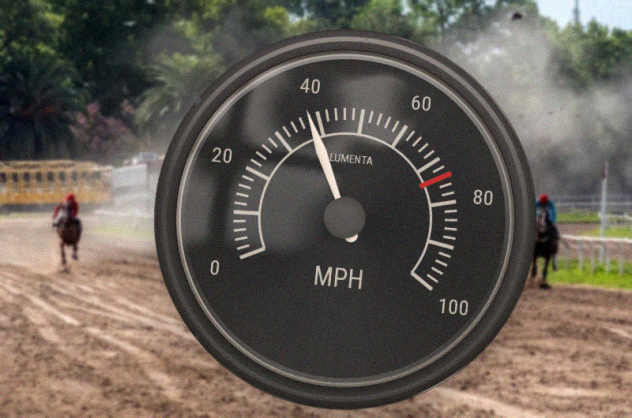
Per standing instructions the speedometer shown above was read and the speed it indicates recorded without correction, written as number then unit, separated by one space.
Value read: 38 mph
